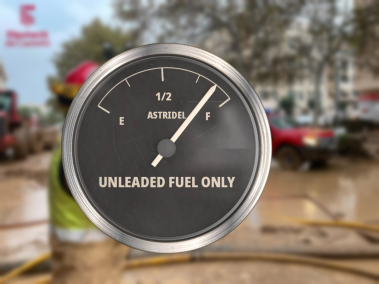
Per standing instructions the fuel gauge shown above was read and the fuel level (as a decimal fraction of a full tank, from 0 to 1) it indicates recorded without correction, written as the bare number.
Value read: 0.875
